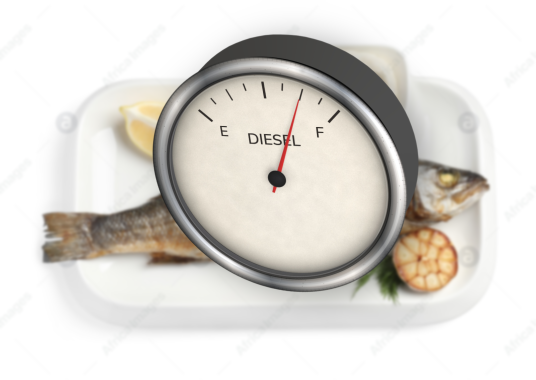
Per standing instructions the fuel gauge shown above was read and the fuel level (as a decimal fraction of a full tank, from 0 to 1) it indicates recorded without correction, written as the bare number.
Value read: 0.75
